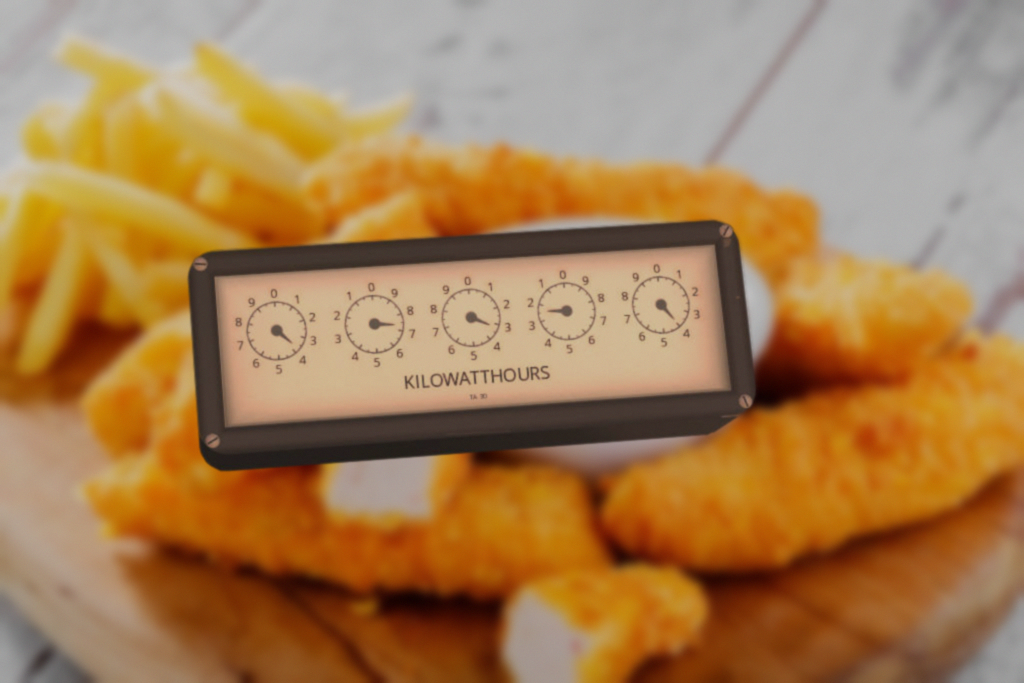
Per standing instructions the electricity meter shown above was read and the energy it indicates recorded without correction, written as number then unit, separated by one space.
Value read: 37324 kWh
